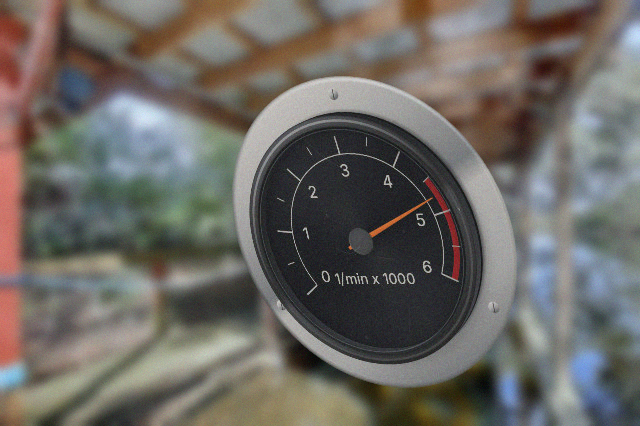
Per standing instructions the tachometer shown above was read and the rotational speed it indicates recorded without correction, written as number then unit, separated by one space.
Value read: 4750 rpm
